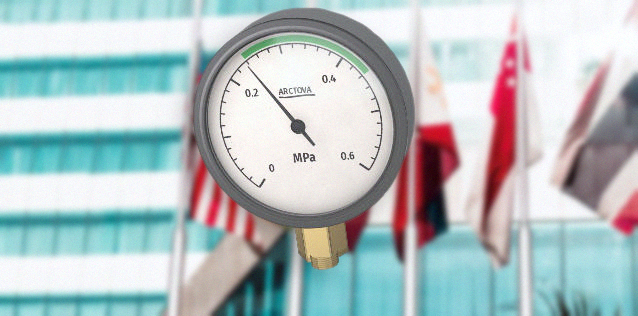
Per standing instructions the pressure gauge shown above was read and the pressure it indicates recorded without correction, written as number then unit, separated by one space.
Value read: 0.24 MPa
